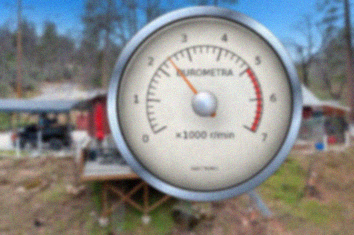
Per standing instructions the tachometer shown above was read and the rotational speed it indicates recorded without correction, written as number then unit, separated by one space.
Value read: 2400 rpm
